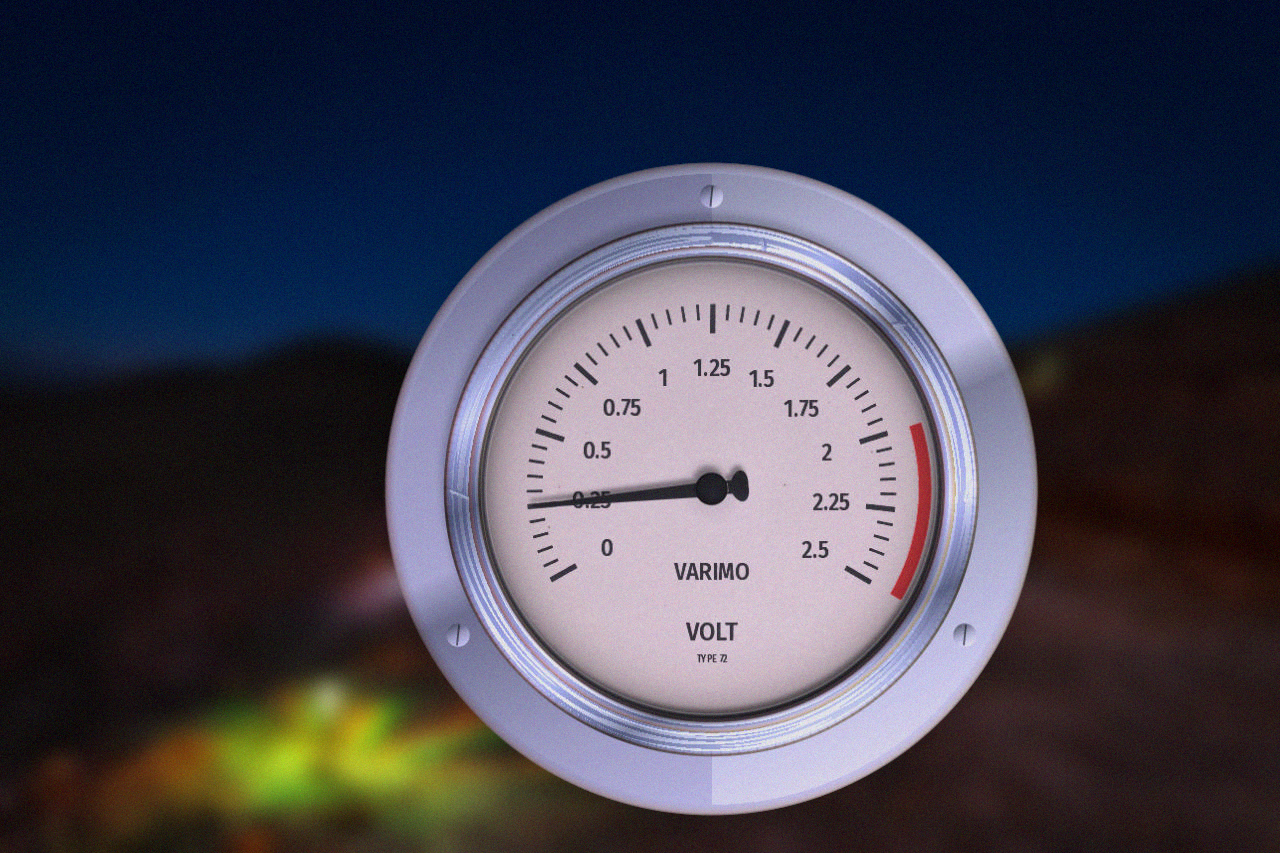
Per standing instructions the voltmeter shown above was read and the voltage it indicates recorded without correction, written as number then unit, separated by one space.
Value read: 0.25 V
